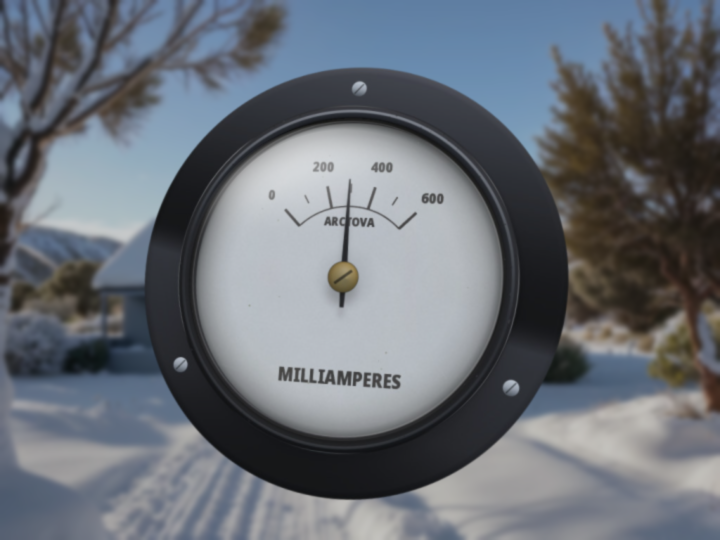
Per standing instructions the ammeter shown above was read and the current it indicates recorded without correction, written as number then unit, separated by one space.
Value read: 300 mA
